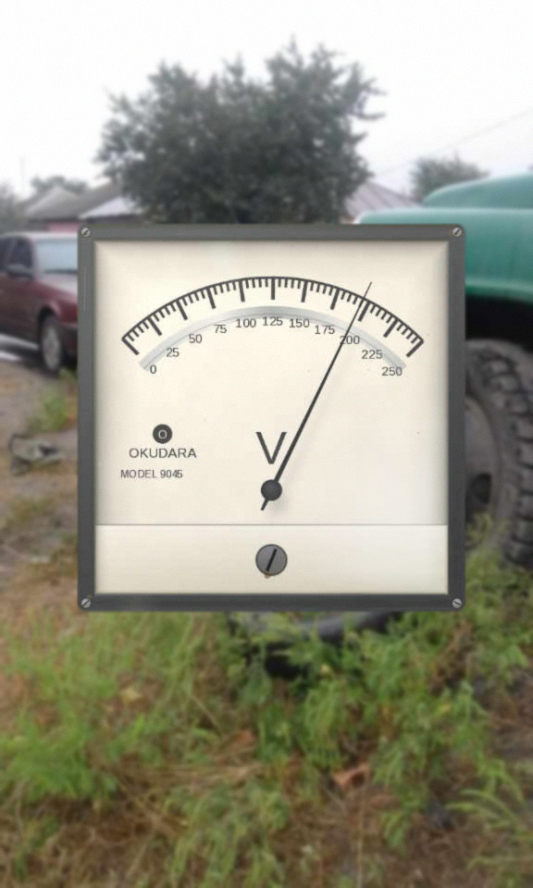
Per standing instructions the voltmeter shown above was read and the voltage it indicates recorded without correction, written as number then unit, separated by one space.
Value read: 195 V
